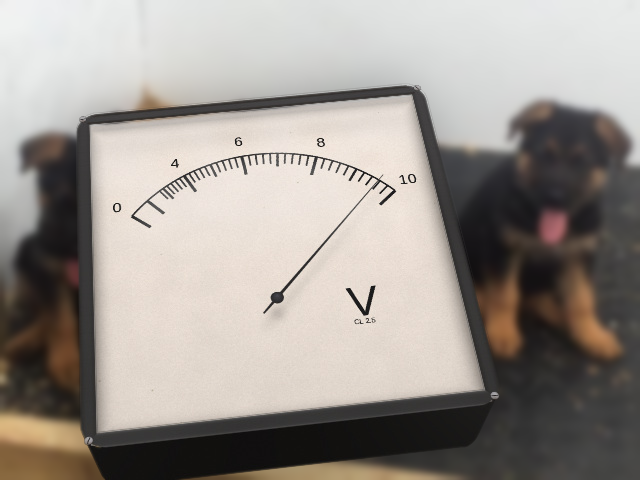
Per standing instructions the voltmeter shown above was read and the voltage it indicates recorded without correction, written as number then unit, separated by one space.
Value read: 9.6 V
